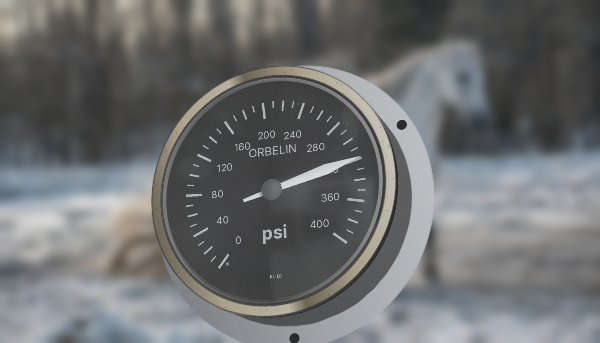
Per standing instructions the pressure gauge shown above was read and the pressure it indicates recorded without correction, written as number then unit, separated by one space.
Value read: 320 psi
